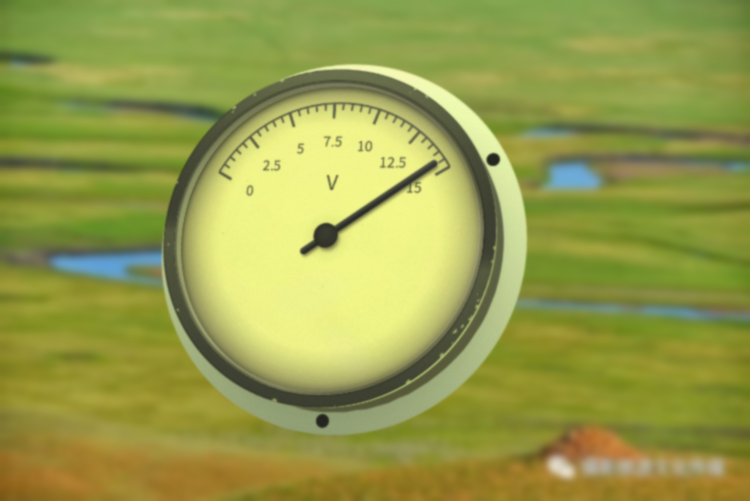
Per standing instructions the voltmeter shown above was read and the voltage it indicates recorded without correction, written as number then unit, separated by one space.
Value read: 14.5 V
